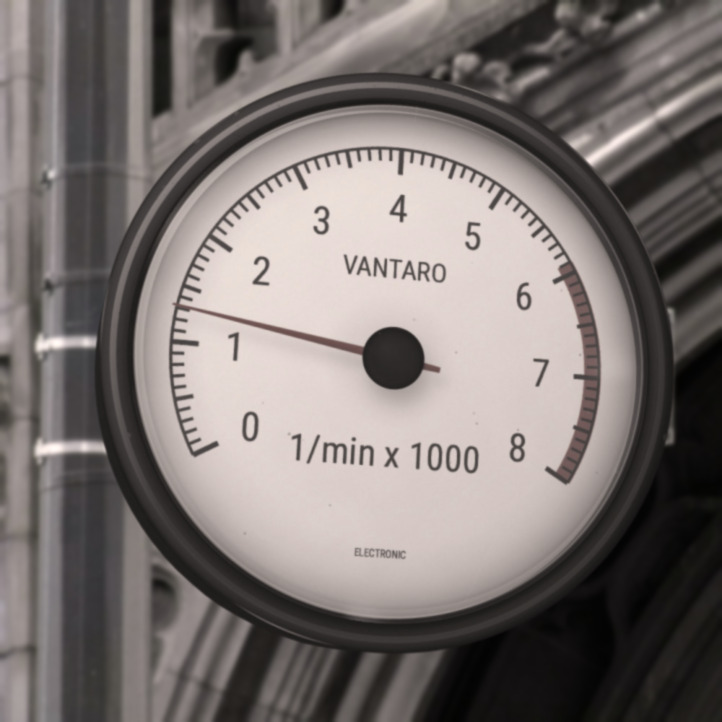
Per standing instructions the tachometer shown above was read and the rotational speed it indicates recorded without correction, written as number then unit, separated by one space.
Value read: 1300 rpm
